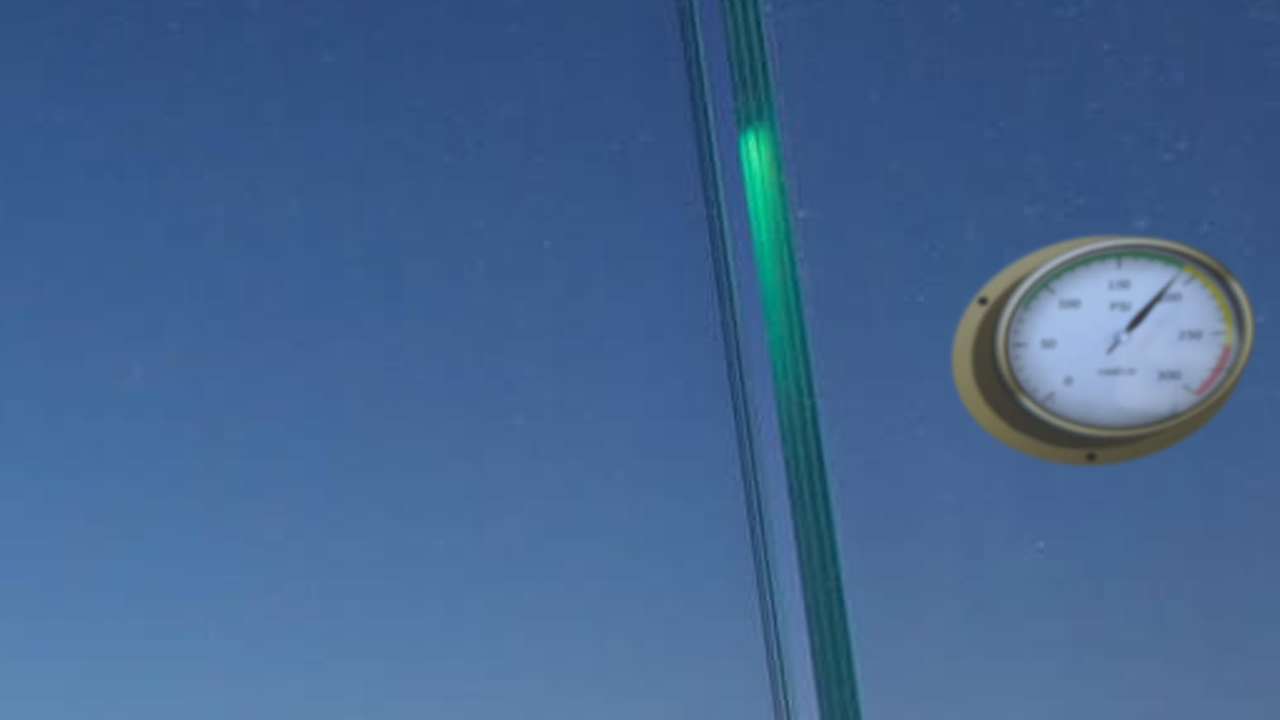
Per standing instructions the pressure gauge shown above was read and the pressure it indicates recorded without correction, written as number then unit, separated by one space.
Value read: 190 psi
